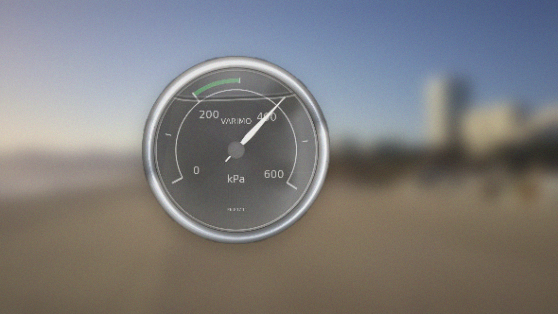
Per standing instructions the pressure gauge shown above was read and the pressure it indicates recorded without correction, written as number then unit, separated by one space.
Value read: 400 kPa
